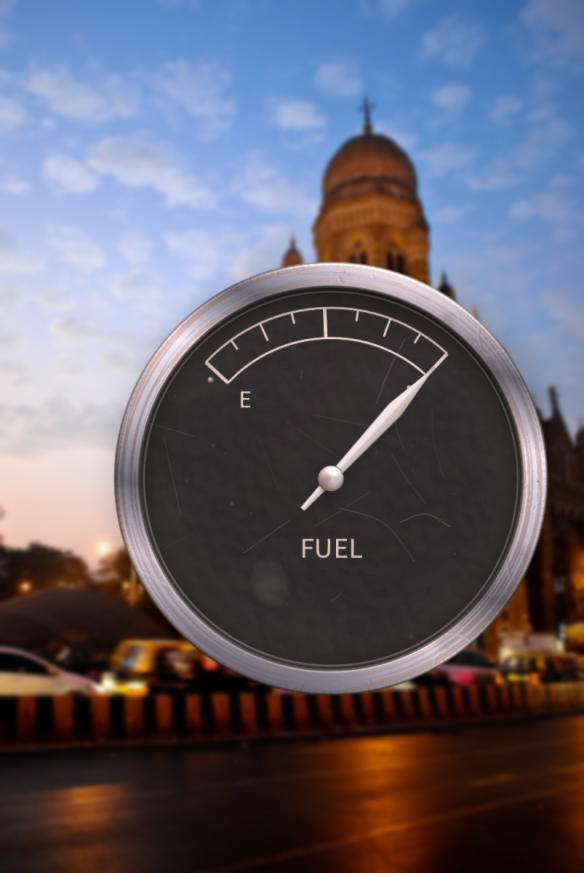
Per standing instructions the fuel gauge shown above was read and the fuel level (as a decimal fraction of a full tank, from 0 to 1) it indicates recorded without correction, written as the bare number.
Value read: 1
